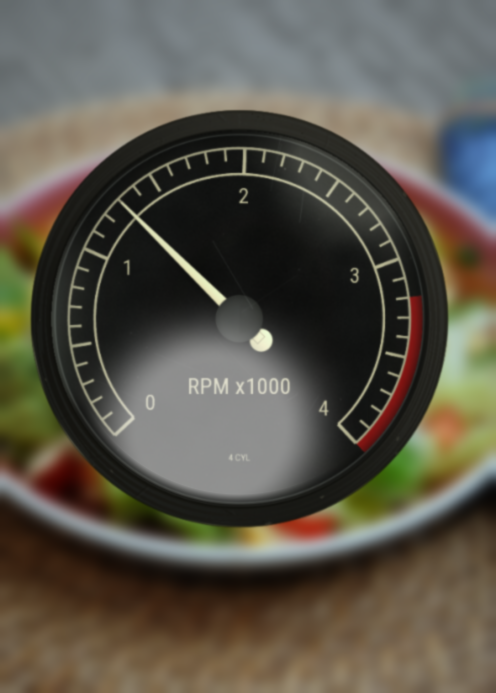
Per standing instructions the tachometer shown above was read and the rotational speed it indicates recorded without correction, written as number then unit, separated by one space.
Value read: 1300 rpm
